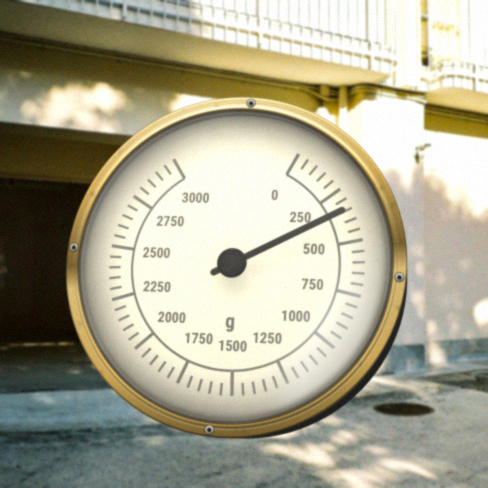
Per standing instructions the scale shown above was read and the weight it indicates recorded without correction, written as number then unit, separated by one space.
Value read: 350 g
